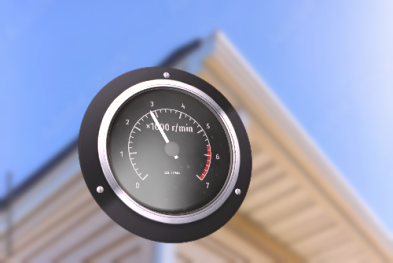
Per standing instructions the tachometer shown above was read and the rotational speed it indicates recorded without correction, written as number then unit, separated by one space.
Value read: 2800 rpm
